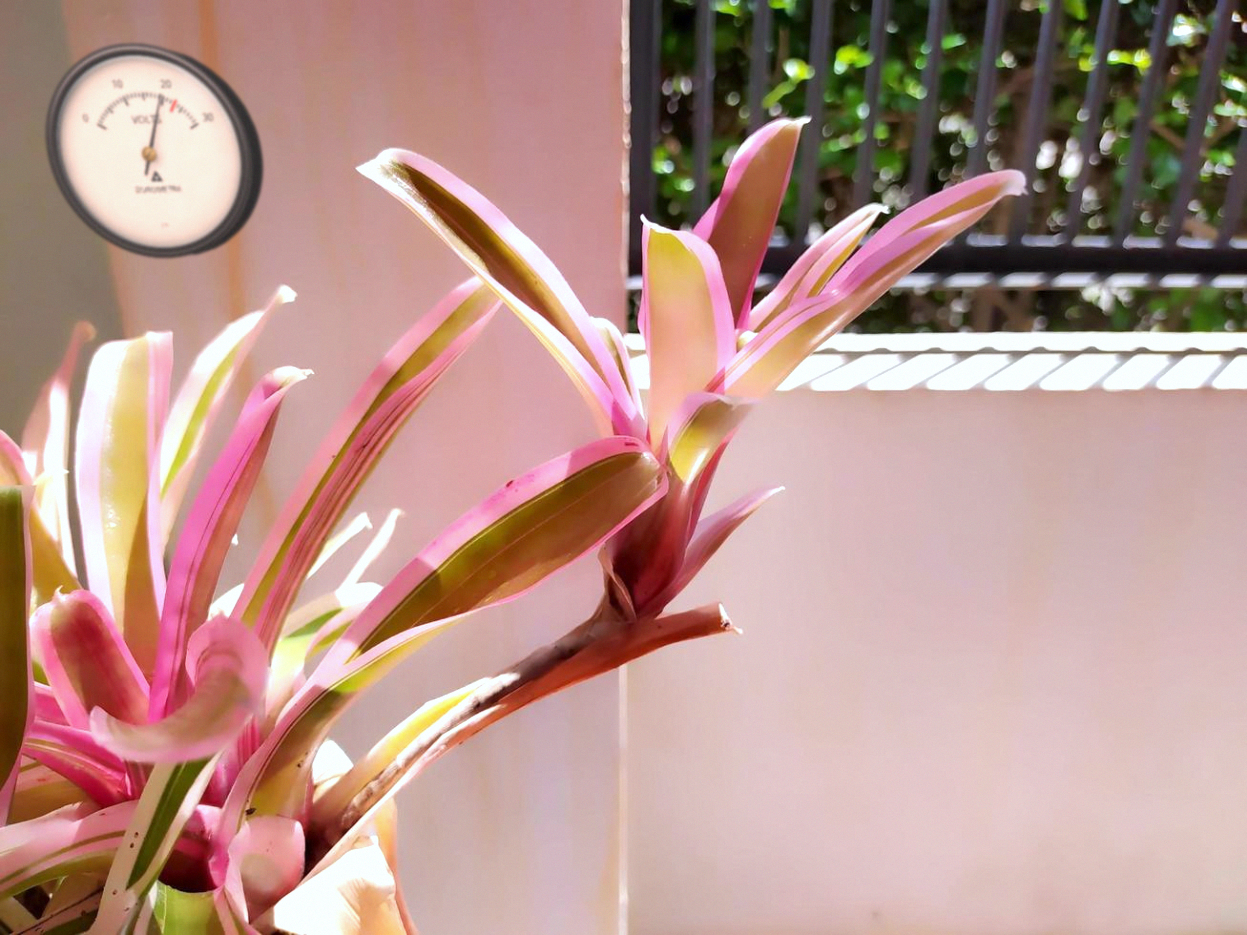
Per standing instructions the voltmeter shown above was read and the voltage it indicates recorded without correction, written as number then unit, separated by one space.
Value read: 20 V
